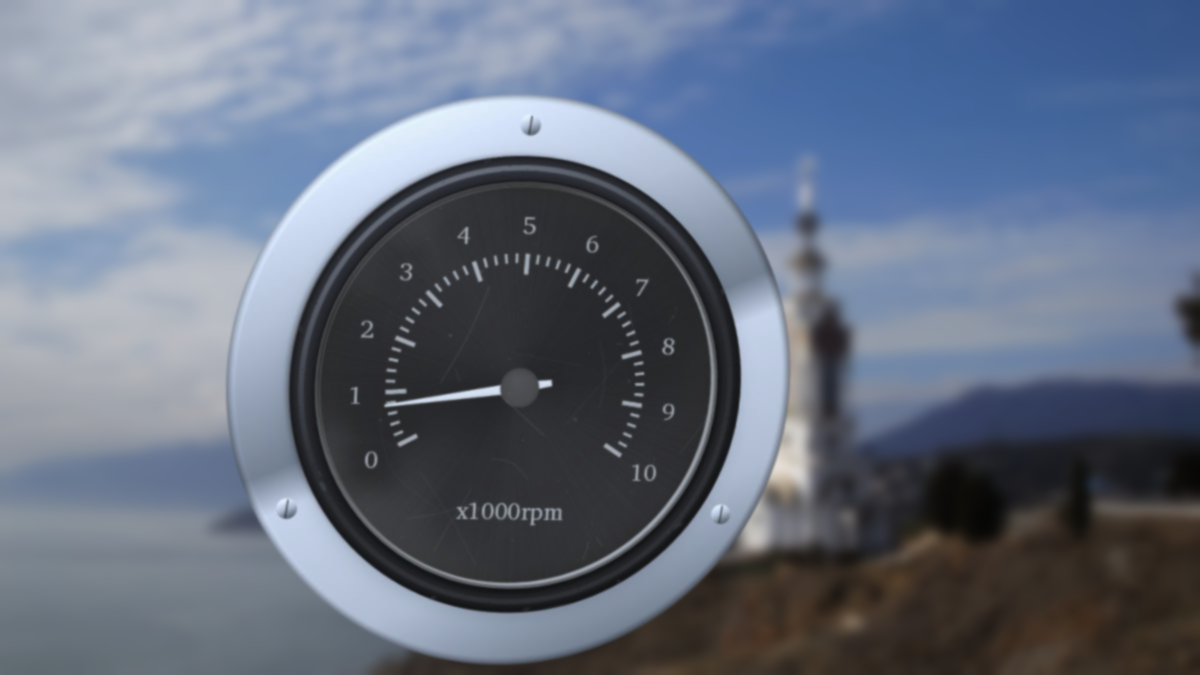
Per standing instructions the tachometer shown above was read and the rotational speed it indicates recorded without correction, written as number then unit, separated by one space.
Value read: 800 rpm
